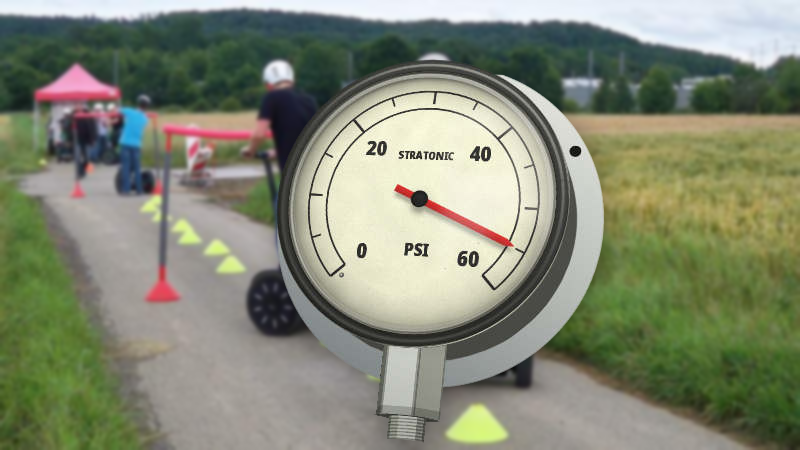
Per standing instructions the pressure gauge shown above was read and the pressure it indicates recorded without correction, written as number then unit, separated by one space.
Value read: 55 psi
